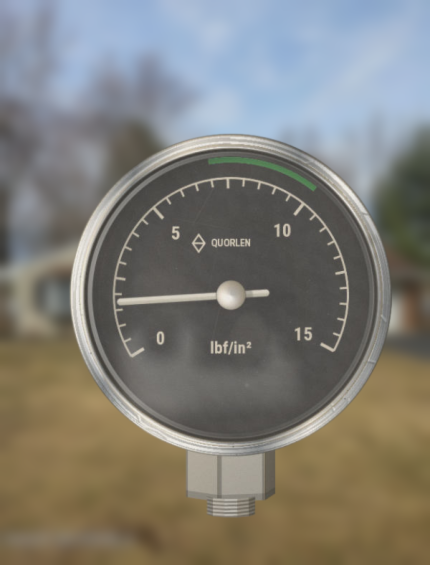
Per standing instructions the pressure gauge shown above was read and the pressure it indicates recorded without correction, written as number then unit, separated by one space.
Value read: 1.75 psi
